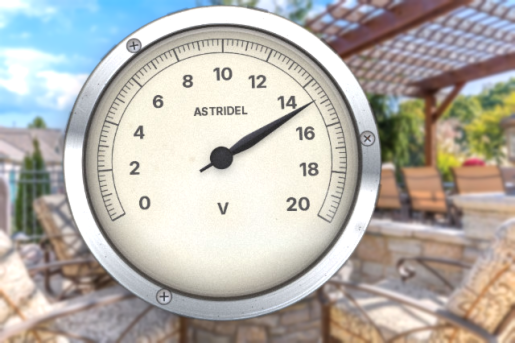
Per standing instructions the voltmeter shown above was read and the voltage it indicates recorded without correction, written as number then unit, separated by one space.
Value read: 14.8 V
